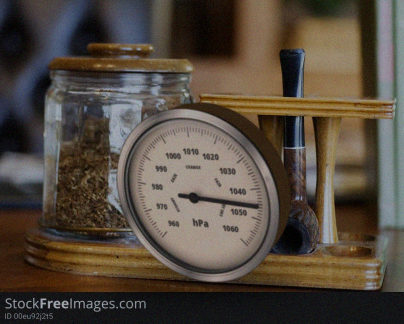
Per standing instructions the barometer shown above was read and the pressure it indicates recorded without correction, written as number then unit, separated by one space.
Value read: 1045 hPa
